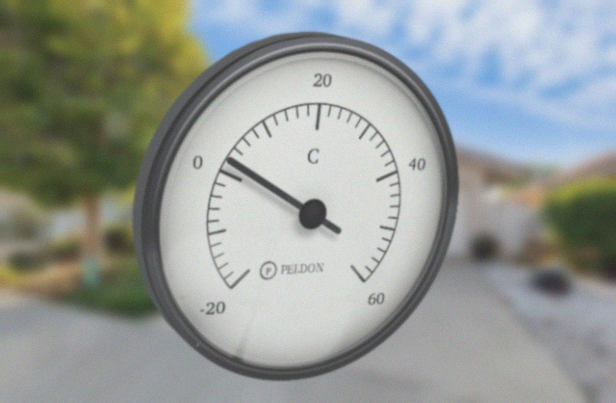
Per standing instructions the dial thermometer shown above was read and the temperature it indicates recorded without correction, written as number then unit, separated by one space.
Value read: 2 °C
